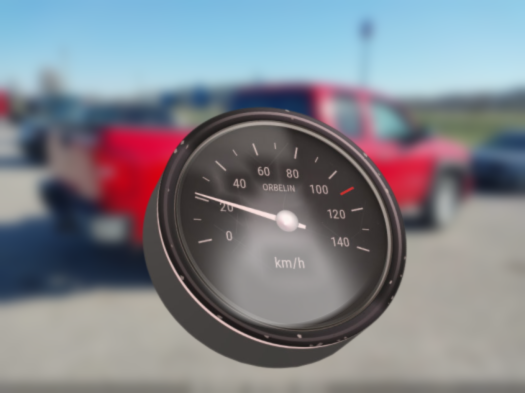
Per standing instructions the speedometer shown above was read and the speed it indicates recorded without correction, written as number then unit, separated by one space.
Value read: 20 km/h
